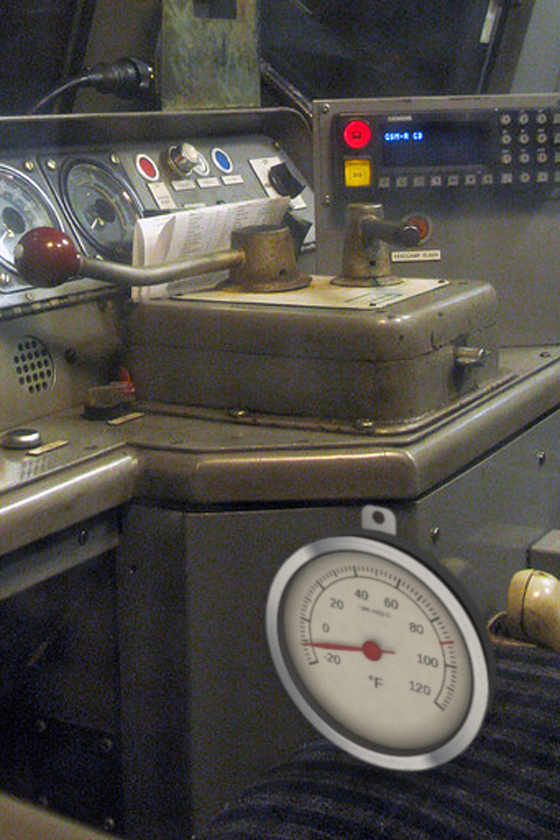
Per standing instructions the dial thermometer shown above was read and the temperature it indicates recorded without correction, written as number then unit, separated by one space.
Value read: -10 °F
